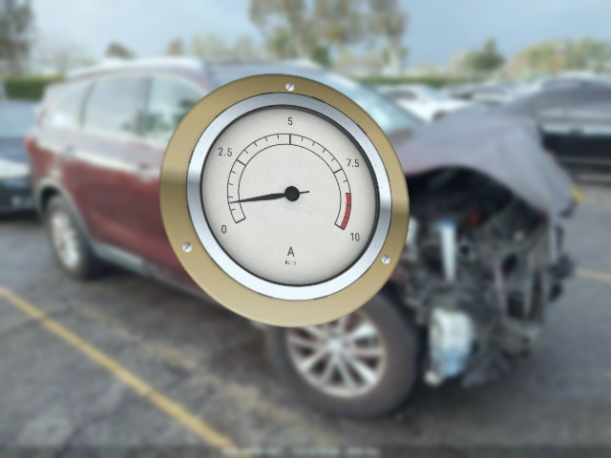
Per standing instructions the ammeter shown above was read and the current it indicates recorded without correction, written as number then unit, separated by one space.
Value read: 0.75 A
